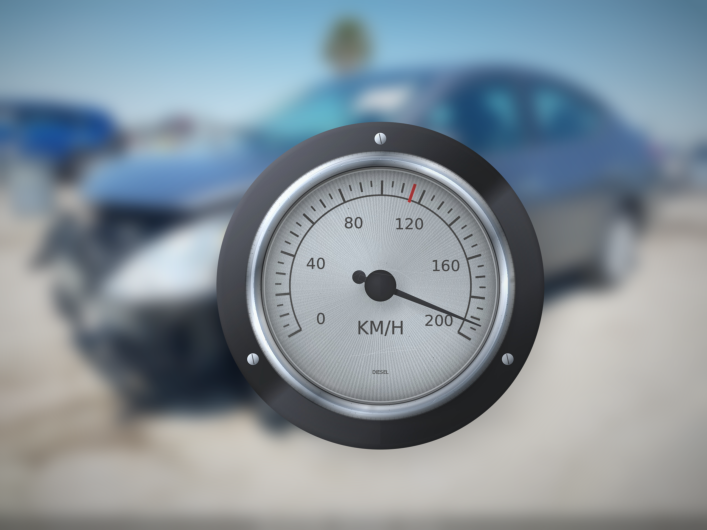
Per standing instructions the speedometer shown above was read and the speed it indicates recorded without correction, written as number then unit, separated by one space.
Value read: 192.5 km/h
